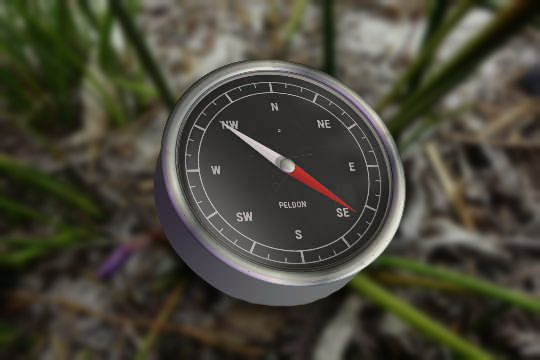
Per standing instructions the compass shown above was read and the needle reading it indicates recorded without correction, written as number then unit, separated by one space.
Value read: 130 °
